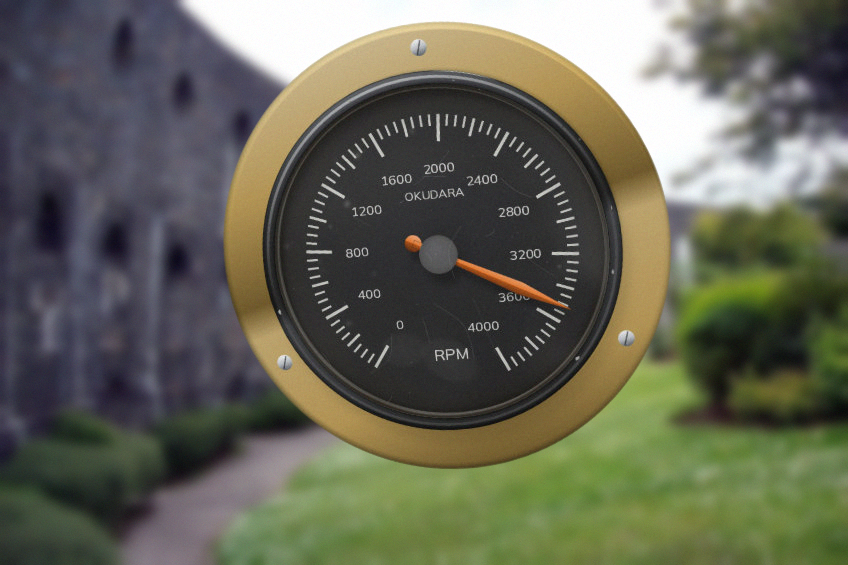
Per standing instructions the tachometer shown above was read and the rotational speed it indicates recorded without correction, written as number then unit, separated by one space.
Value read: 3500 rpm
